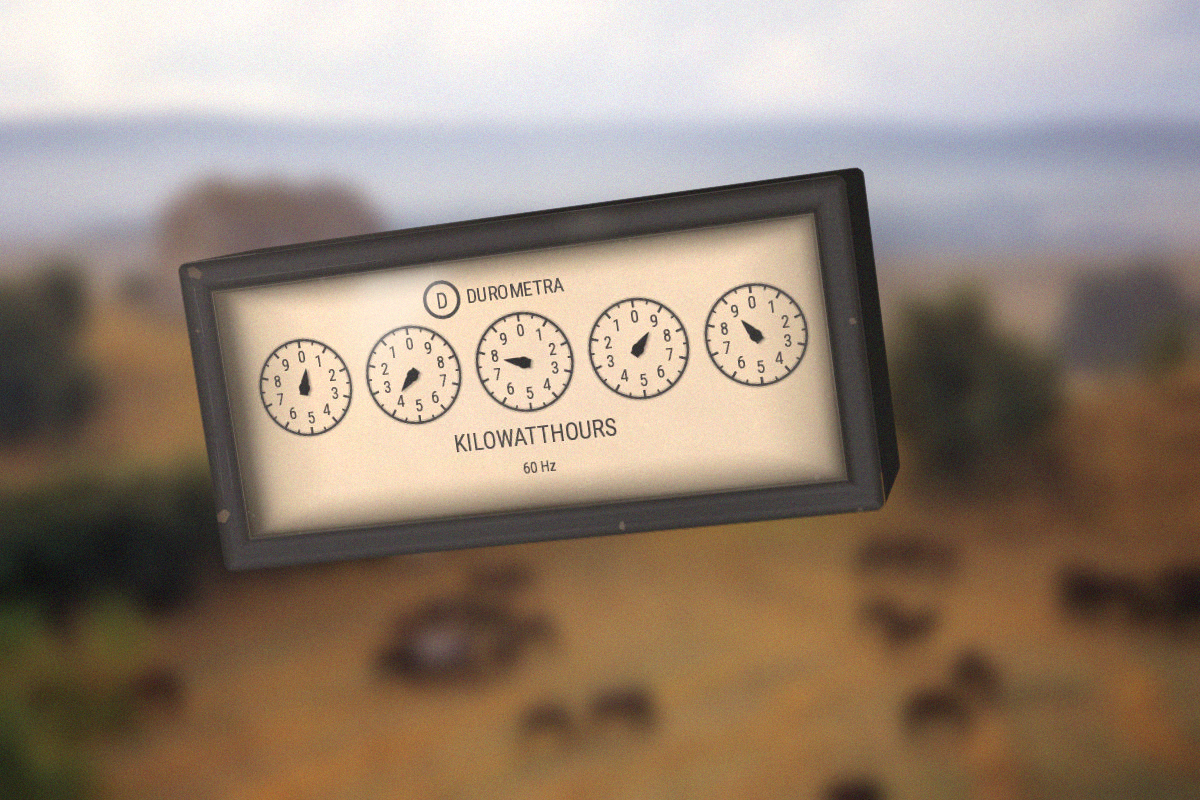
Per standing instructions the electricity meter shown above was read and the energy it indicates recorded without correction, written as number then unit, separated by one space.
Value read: 3789 kWh
